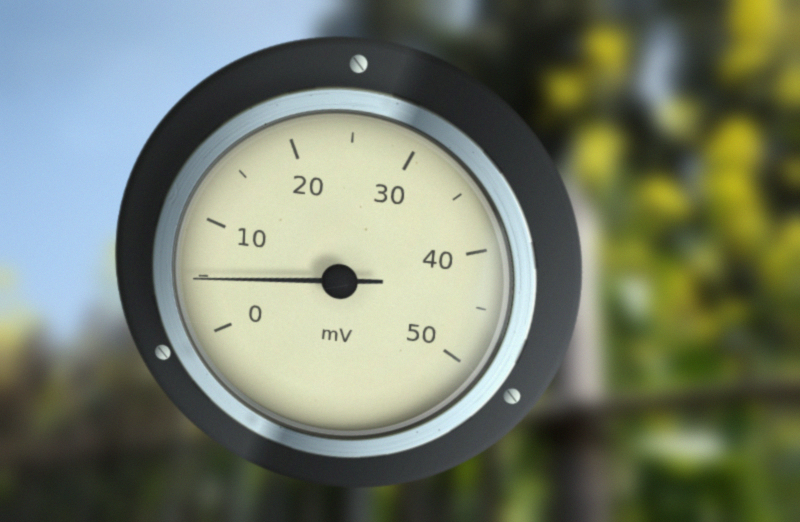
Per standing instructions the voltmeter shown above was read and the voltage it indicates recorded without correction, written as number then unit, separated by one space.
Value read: 5 mV
